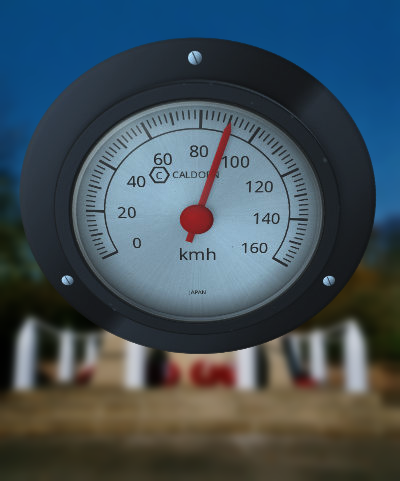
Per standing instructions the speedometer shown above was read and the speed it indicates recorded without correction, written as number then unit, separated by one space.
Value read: 90 km/h
